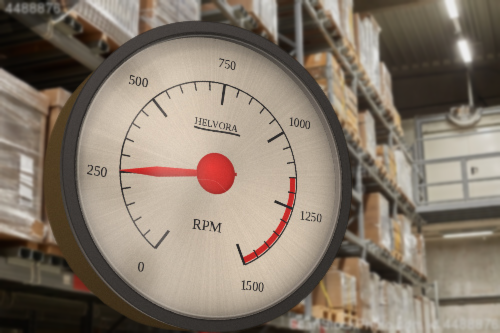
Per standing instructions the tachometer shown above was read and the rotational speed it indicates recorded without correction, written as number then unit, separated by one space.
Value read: 250 rpm
